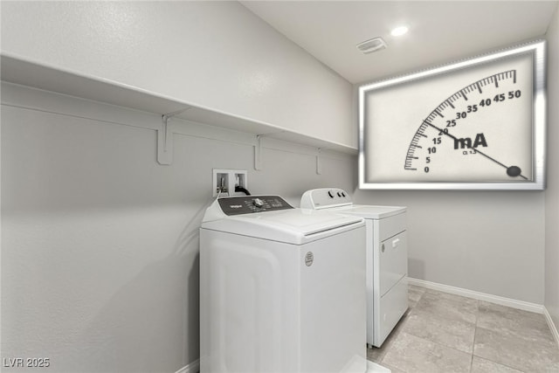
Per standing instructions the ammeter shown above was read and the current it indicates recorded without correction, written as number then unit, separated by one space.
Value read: 20 mA
